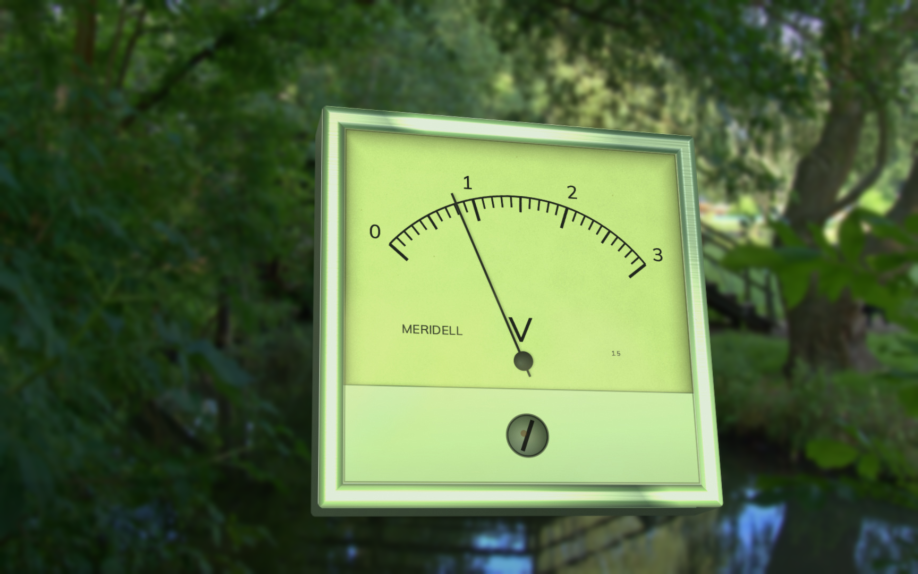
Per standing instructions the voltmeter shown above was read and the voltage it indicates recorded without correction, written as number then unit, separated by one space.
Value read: 0.8 V
